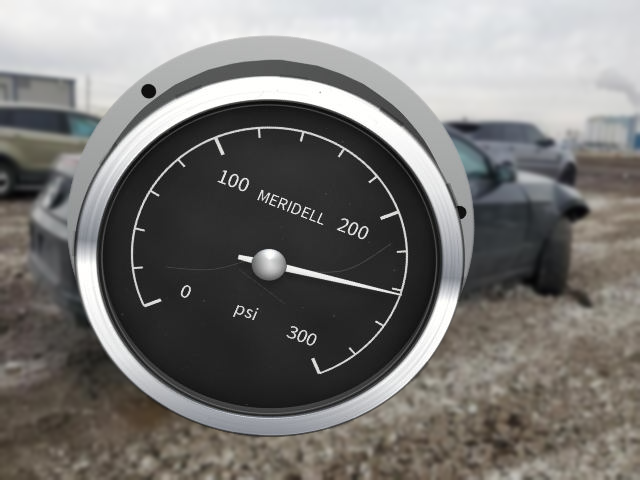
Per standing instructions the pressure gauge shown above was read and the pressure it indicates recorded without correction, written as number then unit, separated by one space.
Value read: 240 psi
